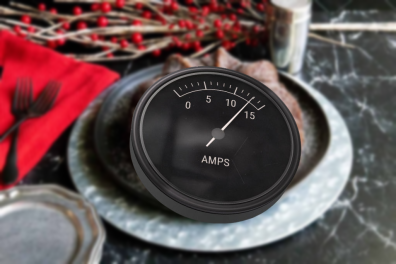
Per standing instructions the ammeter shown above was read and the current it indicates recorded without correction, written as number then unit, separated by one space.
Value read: 13 A
